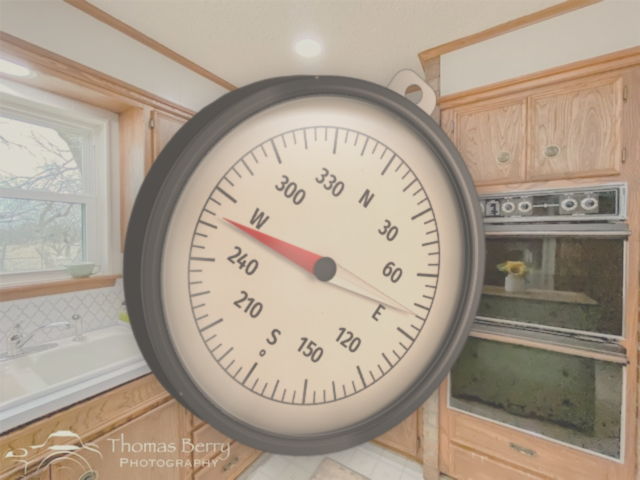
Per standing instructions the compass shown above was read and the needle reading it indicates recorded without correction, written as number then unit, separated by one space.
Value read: 260 °
